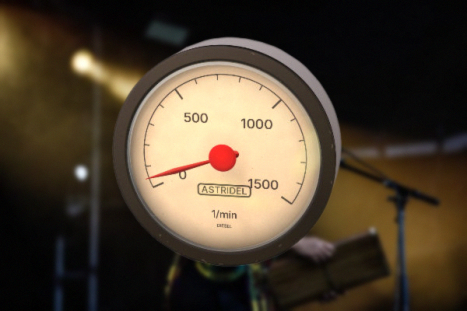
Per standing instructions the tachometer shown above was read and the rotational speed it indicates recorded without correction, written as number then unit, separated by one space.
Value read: 50 rpm
